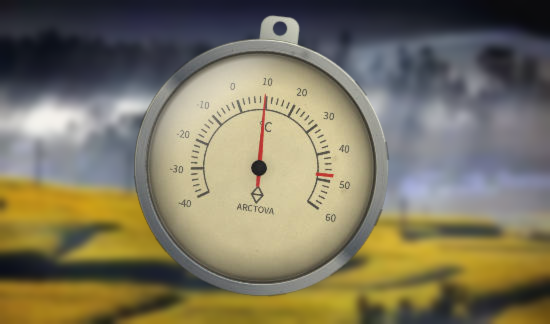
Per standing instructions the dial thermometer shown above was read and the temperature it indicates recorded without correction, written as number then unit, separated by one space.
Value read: 10 °C
